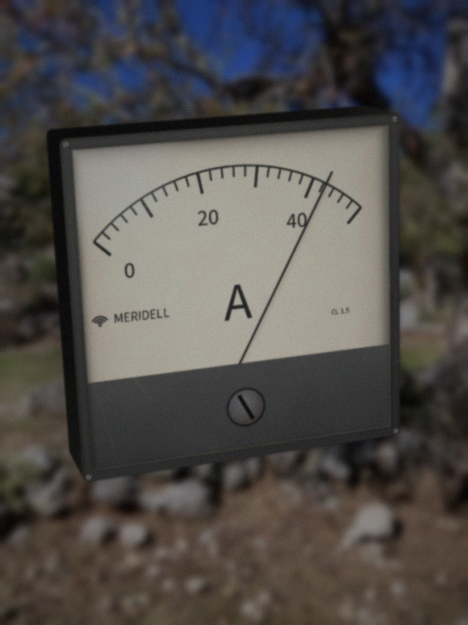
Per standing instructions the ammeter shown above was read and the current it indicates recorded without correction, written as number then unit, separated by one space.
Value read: 42 A
